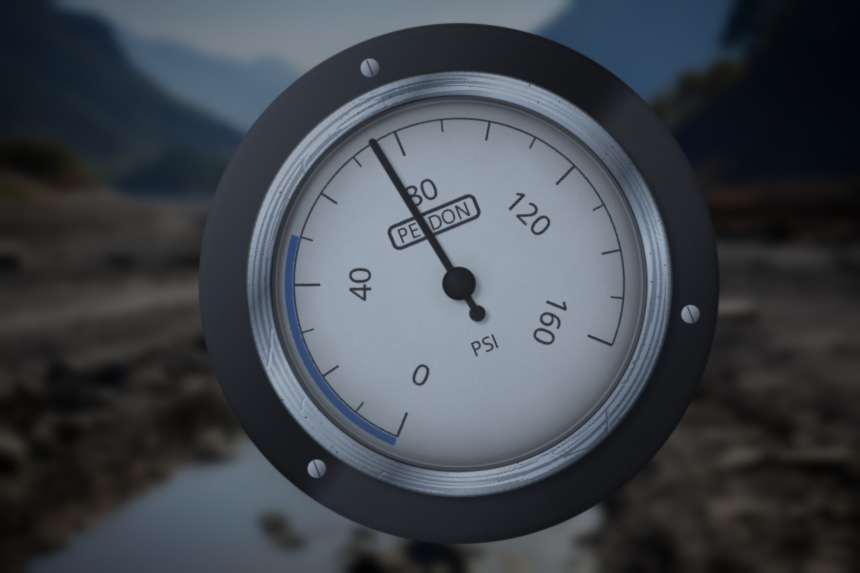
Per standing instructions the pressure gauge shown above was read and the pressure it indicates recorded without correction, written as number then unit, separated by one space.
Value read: 75 psi
